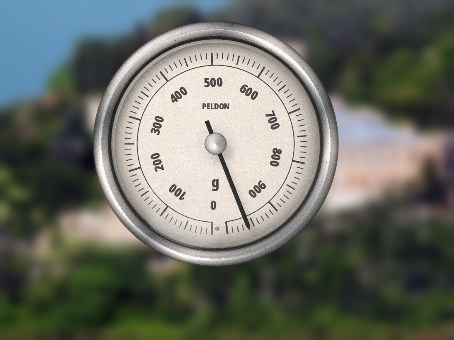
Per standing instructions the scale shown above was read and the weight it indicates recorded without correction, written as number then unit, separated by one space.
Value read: 960 g
